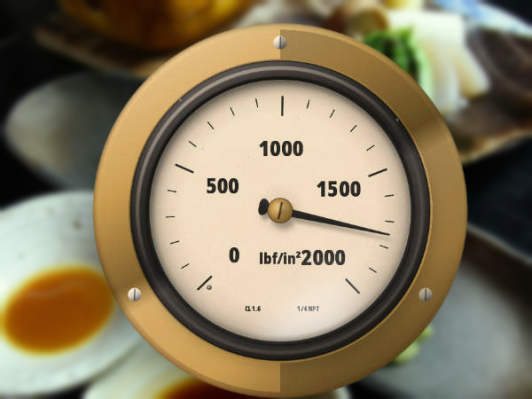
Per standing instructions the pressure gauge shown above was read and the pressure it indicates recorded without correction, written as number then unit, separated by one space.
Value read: 1750 psi
